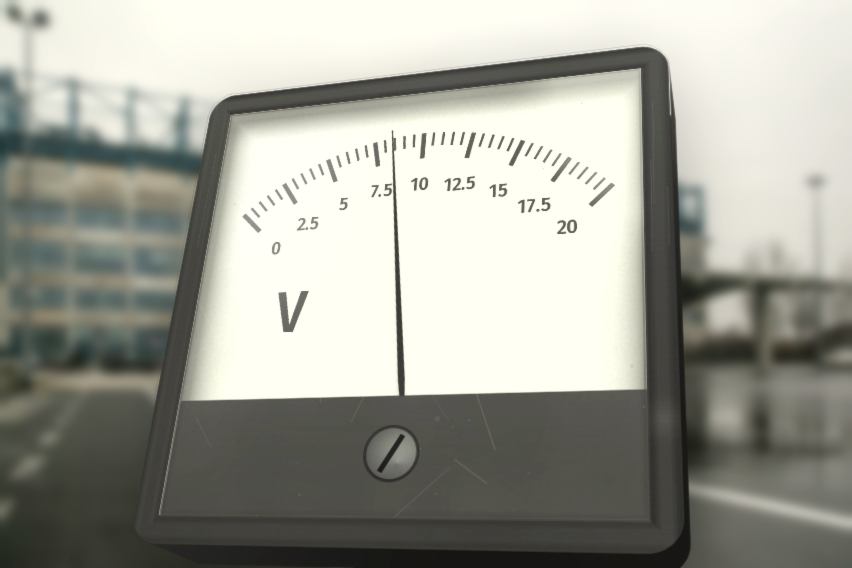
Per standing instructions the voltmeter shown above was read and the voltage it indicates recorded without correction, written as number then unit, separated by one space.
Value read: 8.5 V
